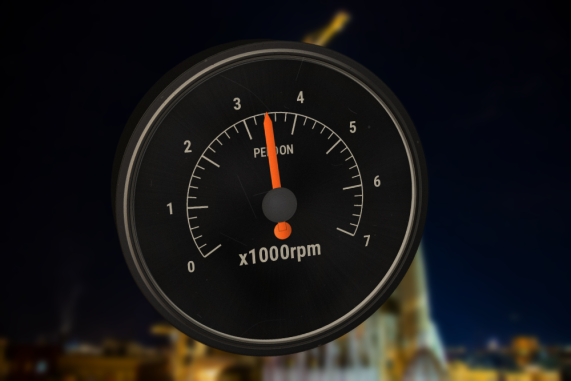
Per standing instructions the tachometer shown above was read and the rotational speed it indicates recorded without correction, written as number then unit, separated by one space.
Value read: 3400 rpm
